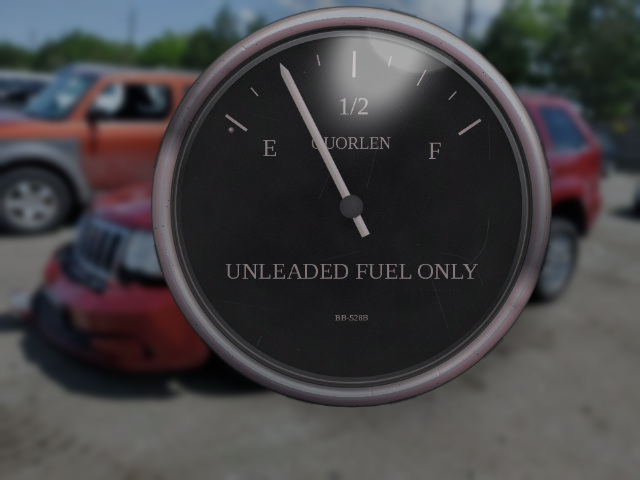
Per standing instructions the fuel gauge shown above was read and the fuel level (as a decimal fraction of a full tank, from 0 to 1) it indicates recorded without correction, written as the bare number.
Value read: 0.25
